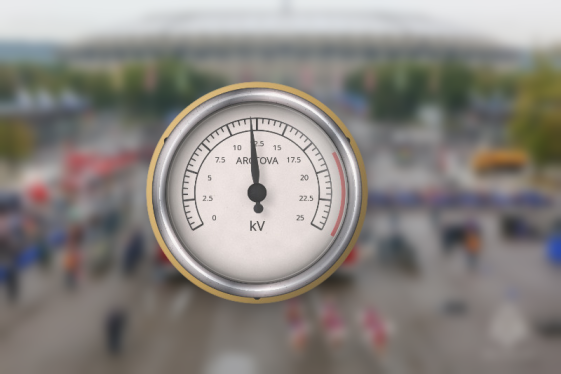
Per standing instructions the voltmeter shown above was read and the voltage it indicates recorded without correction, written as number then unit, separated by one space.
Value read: 12 kV
